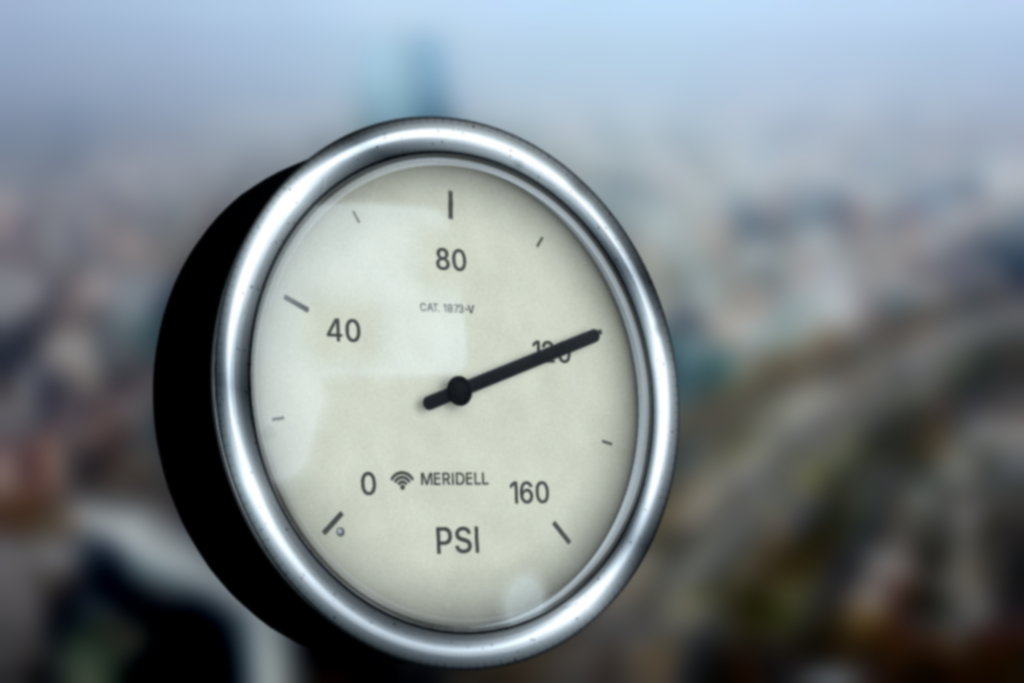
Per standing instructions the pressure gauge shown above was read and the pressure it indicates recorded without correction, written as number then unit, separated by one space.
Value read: 120 psi
